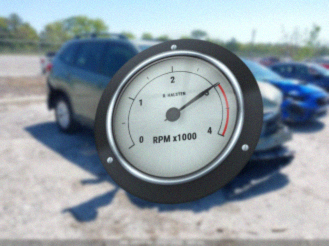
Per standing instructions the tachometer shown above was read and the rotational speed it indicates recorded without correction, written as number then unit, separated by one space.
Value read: 3000 rpm
